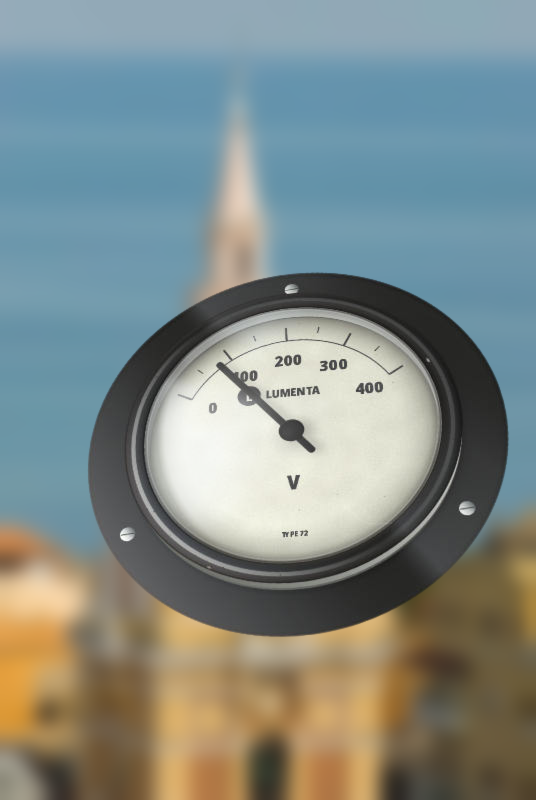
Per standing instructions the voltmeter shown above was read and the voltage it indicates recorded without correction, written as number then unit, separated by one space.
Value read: 75 V
